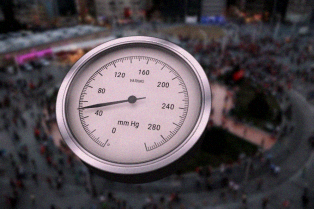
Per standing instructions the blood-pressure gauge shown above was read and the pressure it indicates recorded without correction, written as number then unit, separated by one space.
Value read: 50 mmHg
